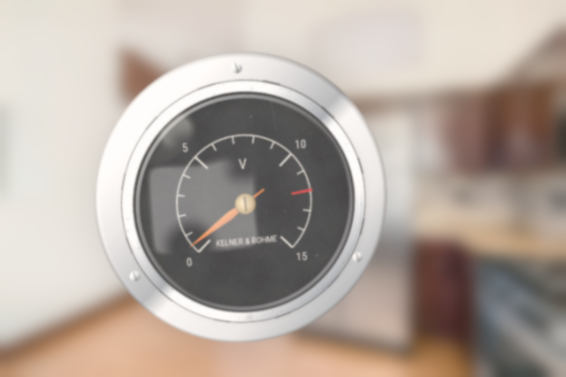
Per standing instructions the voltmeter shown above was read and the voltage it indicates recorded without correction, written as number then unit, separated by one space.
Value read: 0.5 V
